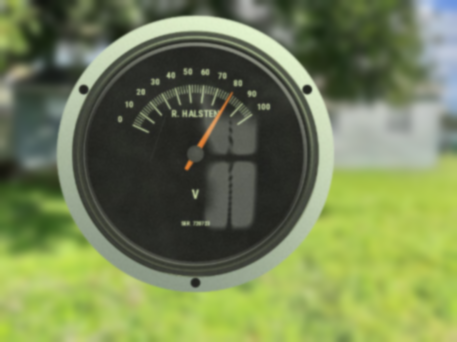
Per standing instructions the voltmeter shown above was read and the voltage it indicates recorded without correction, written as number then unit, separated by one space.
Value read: 80 V
